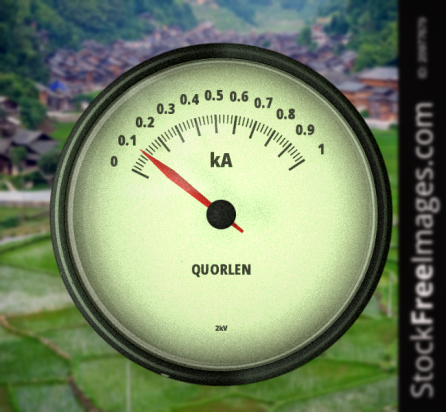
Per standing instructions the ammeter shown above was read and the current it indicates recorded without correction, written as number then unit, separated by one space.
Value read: 0.1 kA
